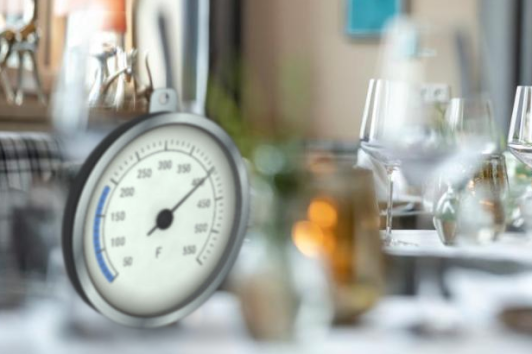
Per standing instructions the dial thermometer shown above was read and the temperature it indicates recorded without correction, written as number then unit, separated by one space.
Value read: 400 °F
